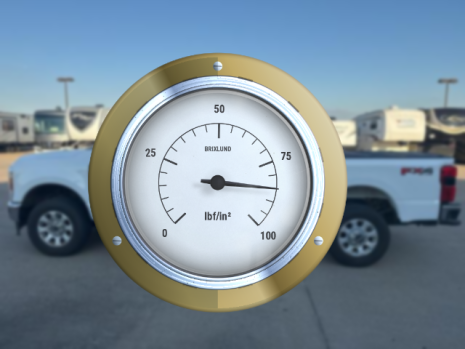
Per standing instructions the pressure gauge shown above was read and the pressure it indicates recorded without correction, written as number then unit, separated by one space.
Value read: 85 psi
